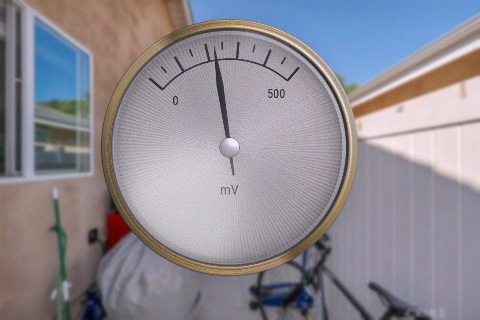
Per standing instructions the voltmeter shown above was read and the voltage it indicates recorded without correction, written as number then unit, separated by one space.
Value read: 225 mV
